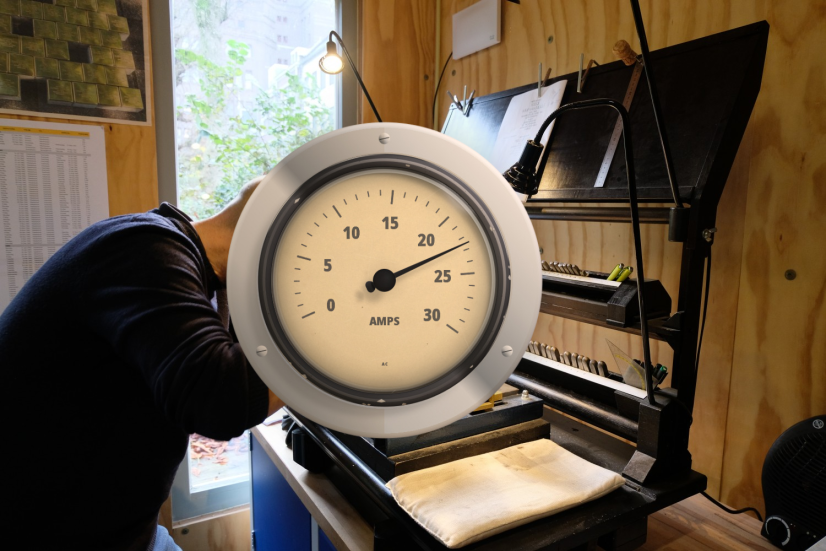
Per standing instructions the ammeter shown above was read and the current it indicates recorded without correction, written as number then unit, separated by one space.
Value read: 22.5 A
